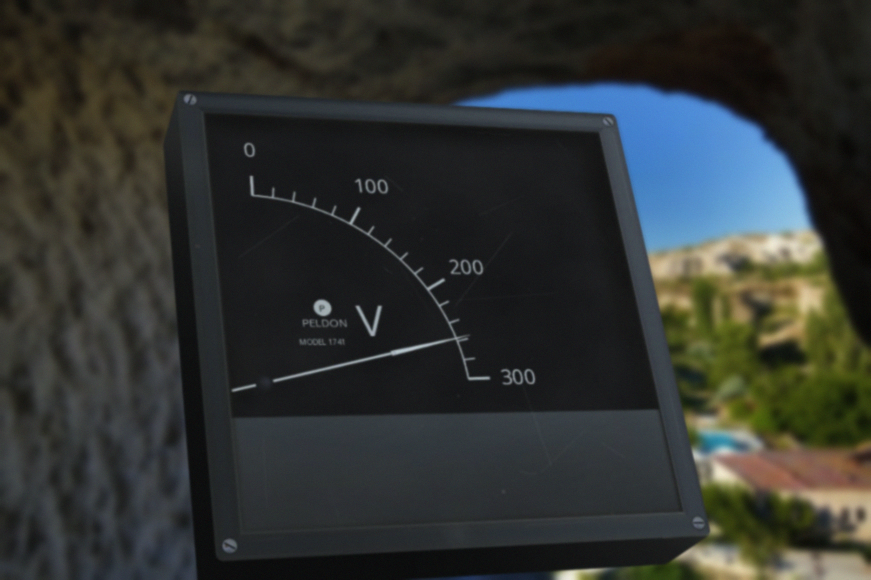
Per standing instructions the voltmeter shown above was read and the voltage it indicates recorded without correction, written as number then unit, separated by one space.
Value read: 260 V
